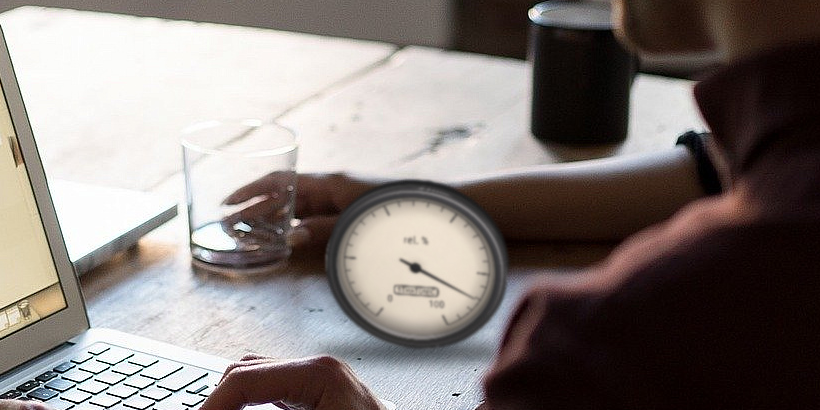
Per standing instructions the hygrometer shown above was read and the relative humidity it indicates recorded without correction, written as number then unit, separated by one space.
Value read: 88 %
